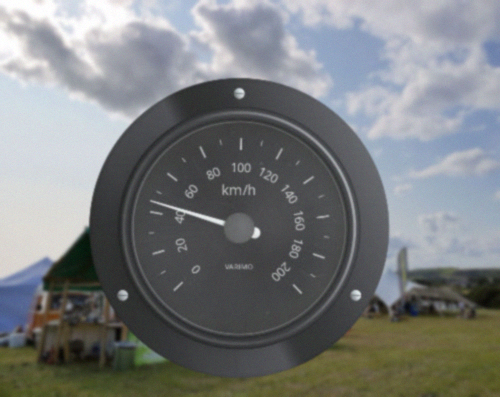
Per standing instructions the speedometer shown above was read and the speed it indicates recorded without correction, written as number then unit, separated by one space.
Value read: 45 km/h
